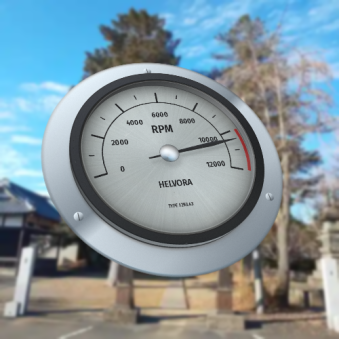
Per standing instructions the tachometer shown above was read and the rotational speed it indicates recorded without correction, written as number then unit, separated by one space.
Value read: 10500 rpm
